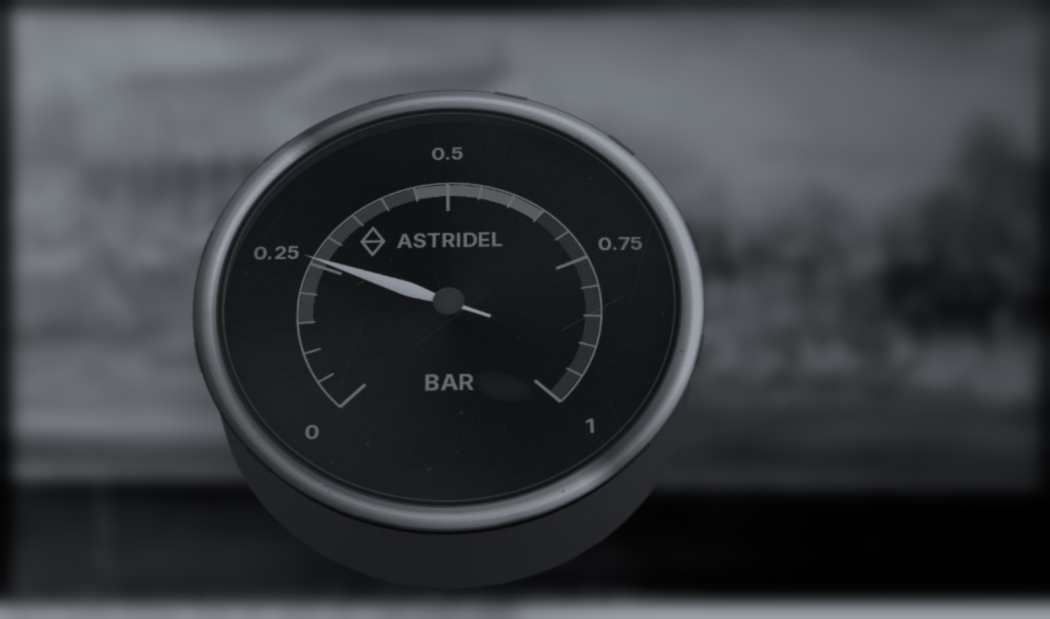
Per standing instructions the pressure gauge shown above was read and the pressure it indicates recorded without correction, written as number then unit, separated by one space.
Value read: 0.25 bar
